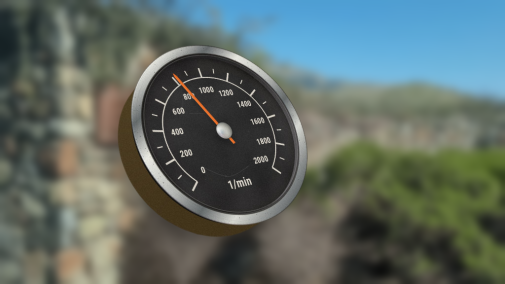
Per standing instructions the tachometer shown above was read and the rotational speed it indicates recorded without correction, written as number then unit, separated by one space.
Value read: 800 rpm
